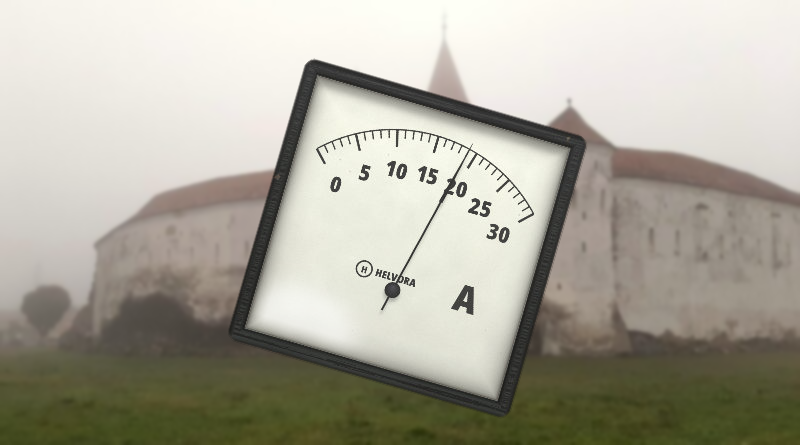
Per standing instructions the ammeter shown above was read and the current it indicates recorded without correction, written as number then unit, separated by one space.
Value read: 19 A
